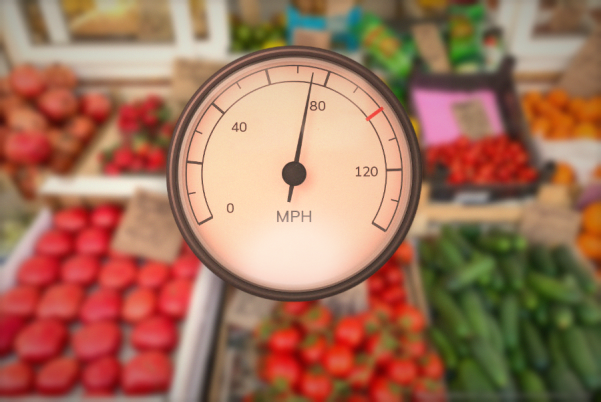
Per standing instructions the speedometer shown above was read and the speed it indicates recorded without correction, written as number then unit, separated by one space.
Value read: 75 mph
